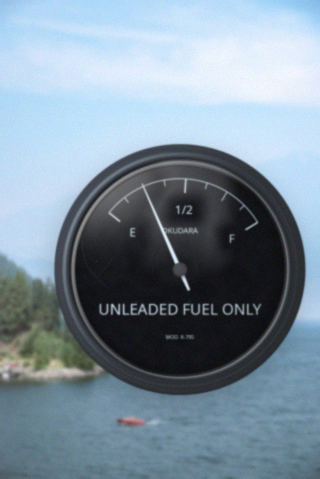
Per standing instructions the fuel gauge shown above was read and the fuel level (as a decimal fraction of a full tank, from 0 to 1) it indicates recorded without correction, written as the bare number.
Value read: 0.25
